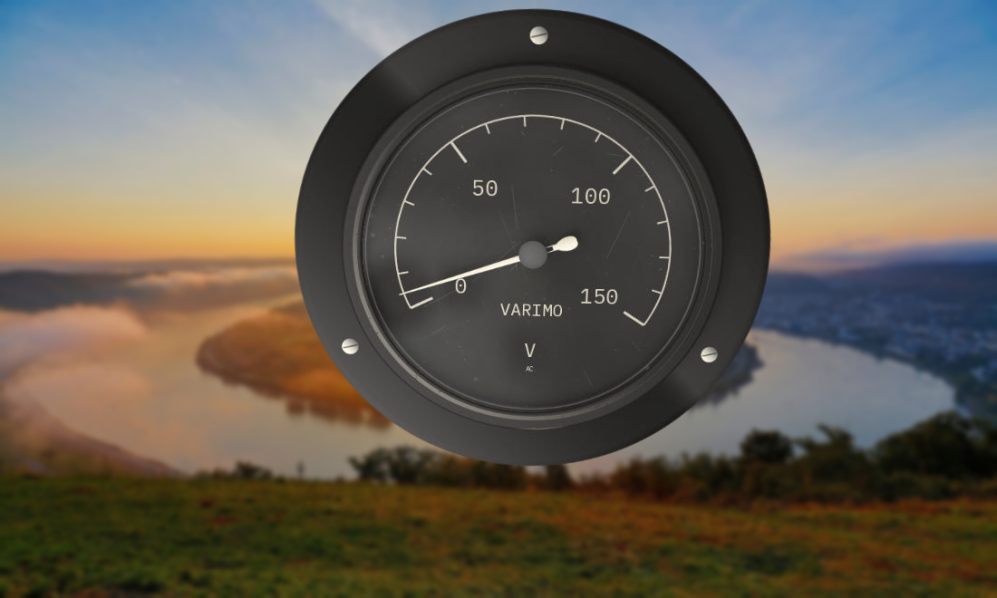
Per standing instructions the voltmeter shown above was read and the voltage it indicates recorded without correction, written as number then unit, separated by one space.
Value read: 5 V
